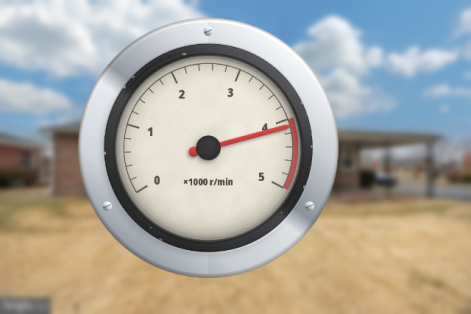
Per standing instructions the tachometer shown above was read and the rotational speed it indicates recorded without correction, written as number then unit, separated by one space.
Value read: 4100 rpm
